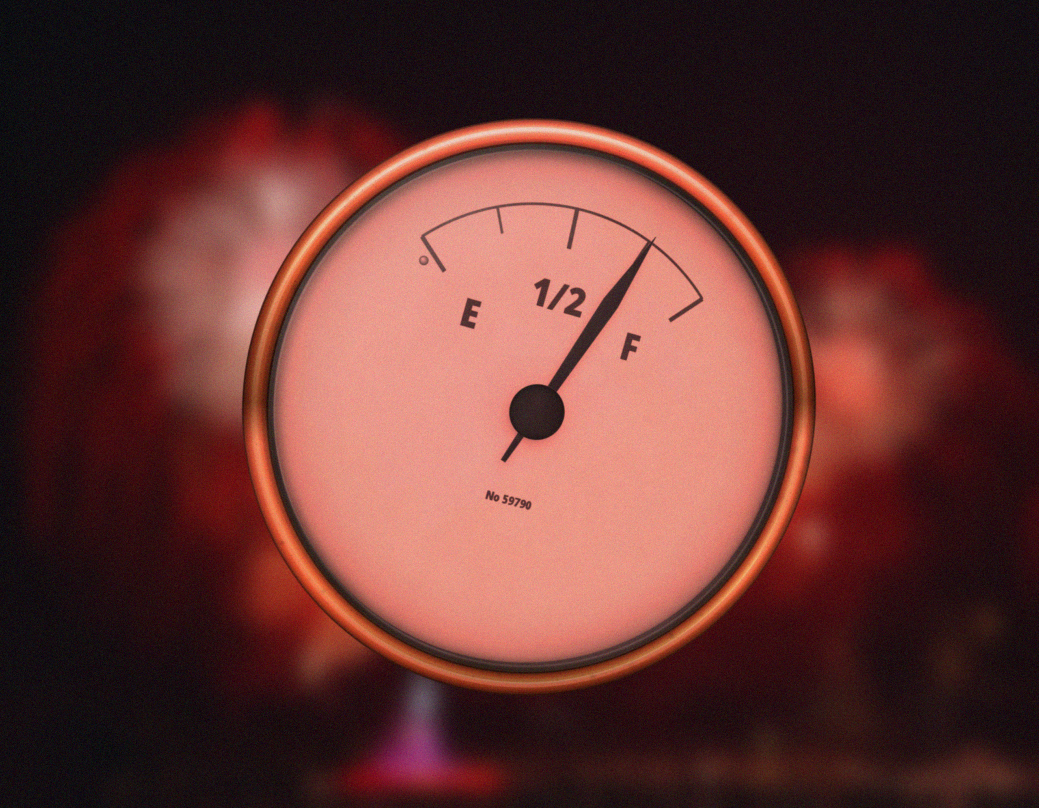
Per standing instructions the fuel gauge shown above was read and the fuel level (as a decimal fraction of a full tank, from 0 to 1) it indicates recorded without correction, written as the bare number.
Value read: 0.75
